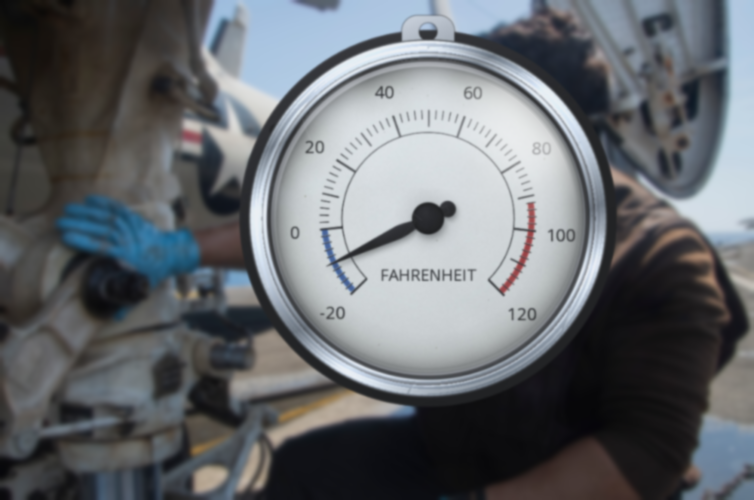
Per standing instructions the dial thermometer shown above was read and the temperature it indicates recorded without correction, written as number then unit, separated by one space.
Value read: -10 °F
